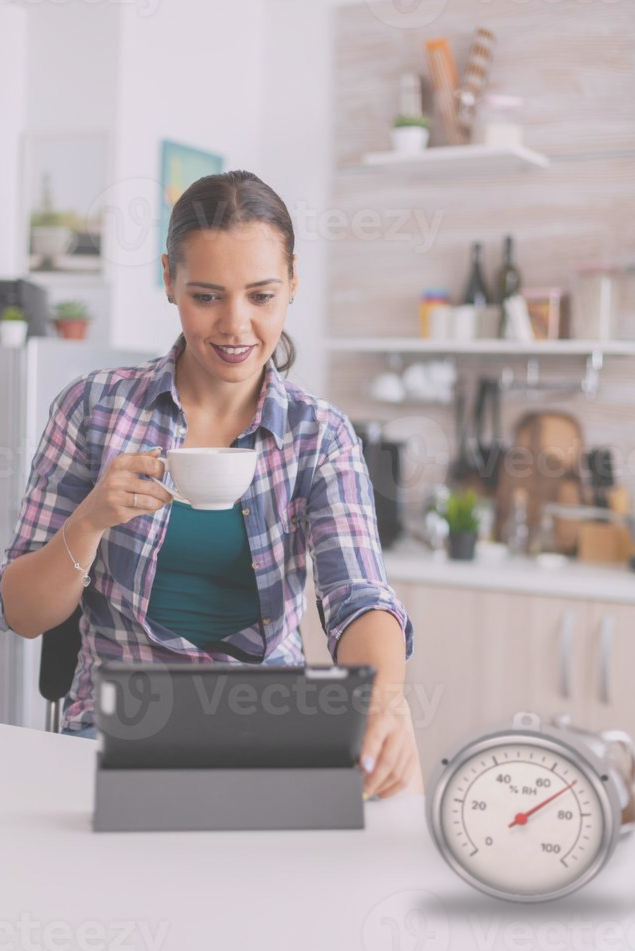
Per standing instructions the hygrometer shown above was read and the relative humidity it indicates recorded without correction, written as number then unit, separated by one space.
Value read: 68 %
